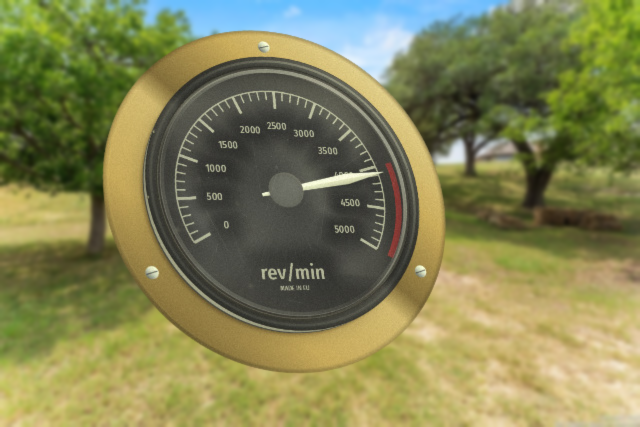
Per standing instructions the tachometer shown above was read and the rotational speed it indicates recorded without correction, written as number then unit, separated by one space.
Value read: 4100 rpm
